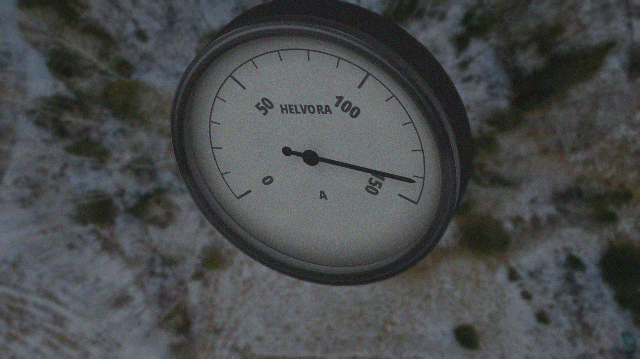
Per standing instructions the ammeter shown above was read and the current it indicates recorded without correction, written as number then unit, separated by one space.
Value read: 140 A
